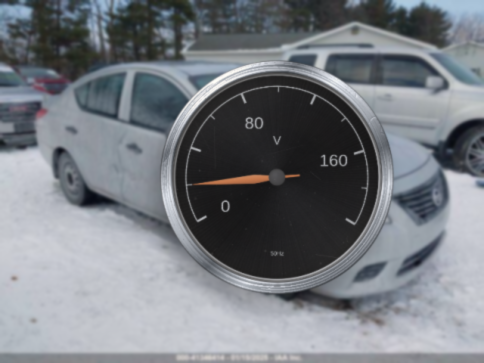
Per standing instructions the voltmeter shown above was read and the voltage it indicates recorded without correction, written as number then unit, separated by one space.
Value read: 20 V
